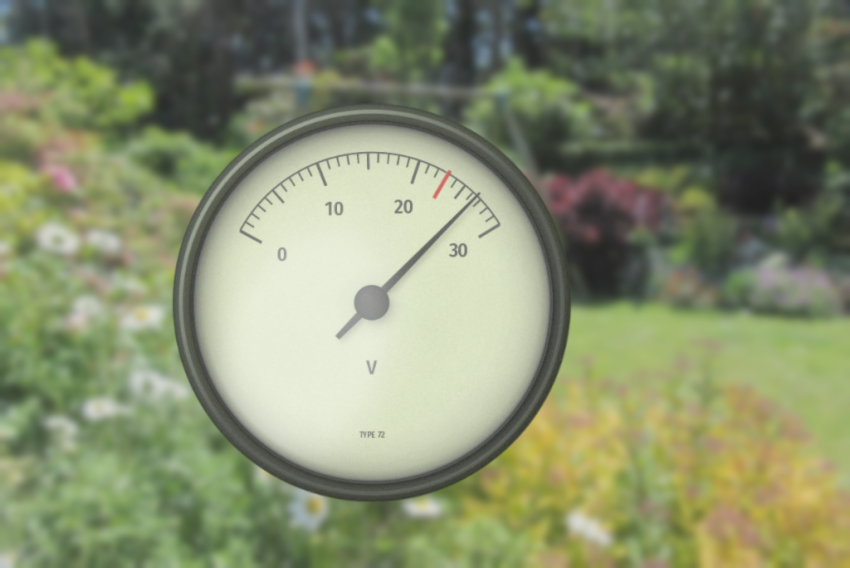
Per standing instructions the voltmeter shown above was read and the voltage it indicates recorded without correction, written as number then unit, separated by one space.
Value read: 26.5 V
